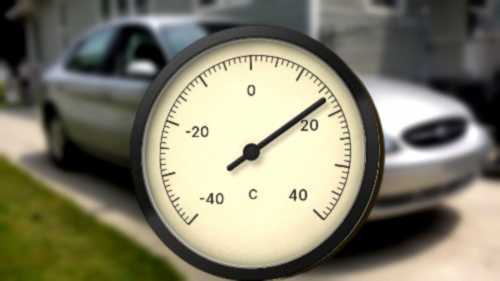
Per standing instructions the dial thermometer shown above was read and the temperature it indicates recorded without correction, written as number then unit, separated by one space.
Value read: 17 °C
